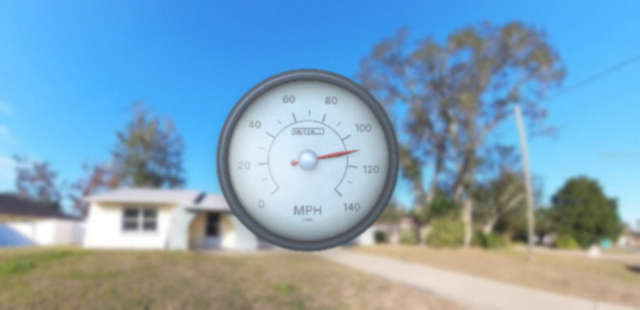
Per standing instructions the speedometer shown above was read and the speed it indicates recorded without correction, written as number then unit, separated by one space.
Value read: 110 mph
